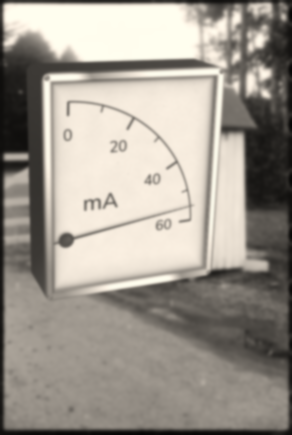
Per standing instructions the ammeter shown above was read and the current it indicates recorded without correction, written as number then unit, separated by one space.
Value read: 55 mA
